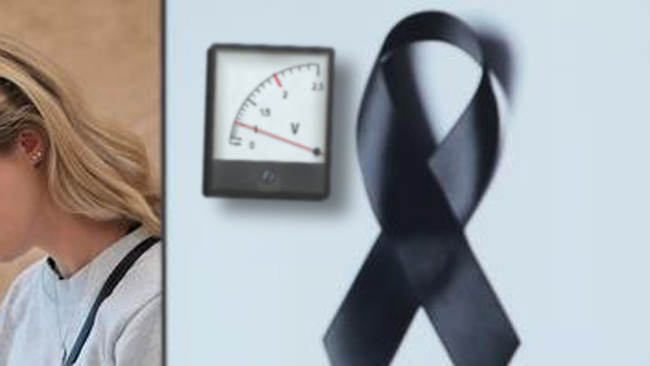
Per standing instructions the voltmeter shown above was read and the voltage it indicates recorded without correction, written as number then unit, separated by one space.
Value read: 1 V
